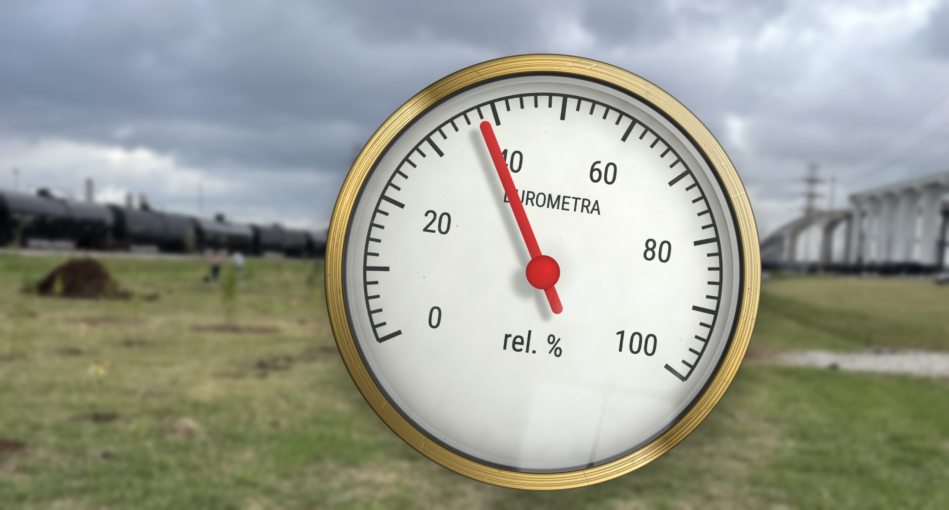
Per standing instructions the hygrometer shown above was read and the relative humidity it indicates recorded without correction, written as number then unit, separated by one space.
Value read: 38 %
